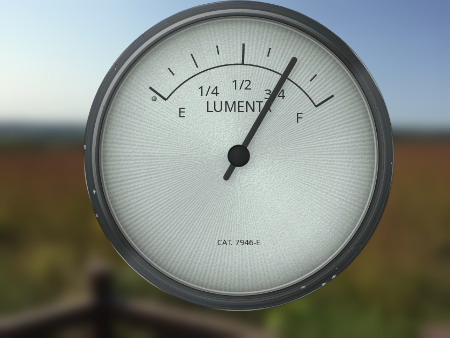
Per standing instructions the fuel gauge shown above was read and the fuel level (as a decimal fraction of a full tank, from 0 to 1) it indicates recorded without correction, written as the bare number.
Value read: 0.75
